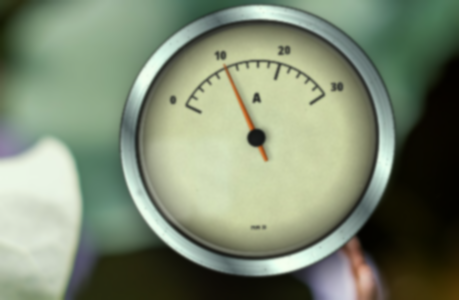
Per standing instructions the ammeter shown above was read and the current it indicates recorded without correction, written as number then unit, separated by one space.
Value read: 10 A
